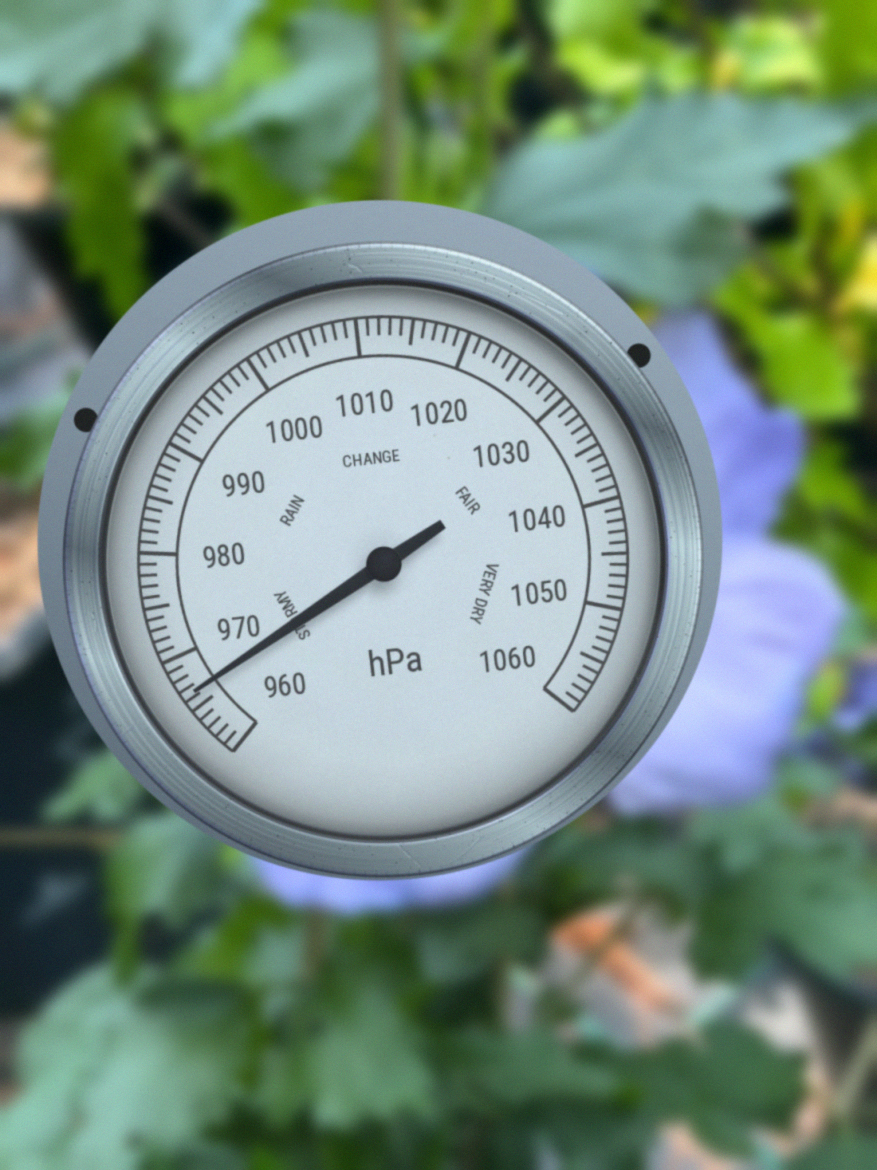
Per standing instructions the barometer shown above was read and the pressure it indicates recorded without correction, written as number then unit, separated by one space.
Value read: 966.5 hPa
